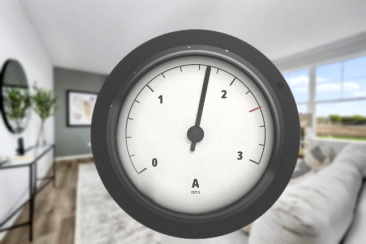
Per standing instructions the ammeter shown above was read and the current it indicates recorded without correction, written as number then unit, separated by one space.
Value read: 1.7 A
